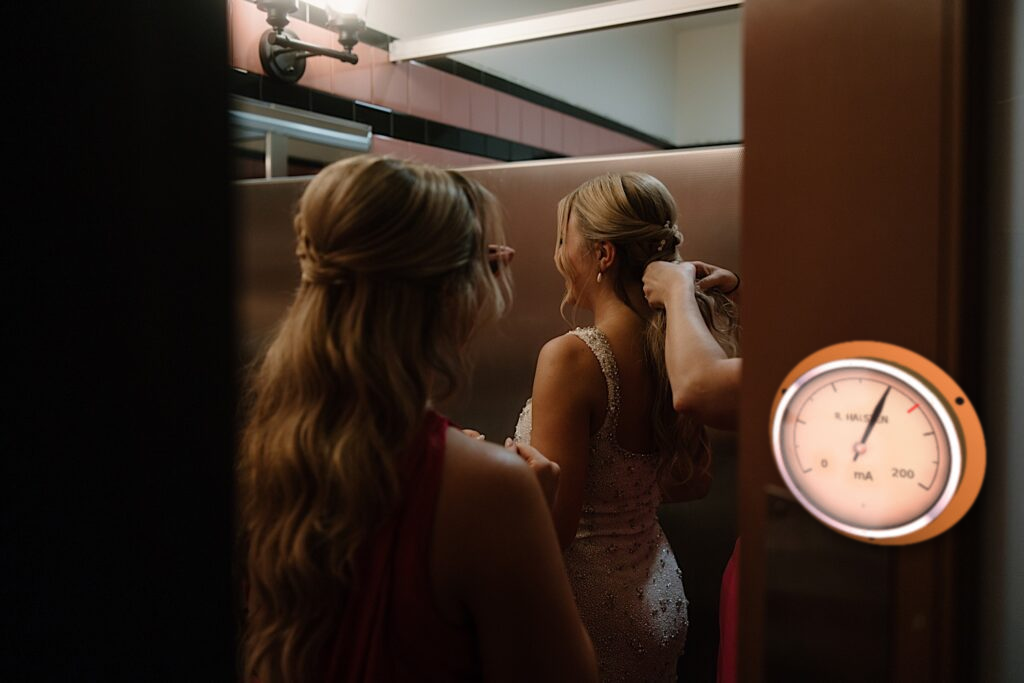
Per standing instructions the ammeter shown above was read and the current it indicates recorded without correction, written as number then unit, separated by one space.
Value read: 120 mA
